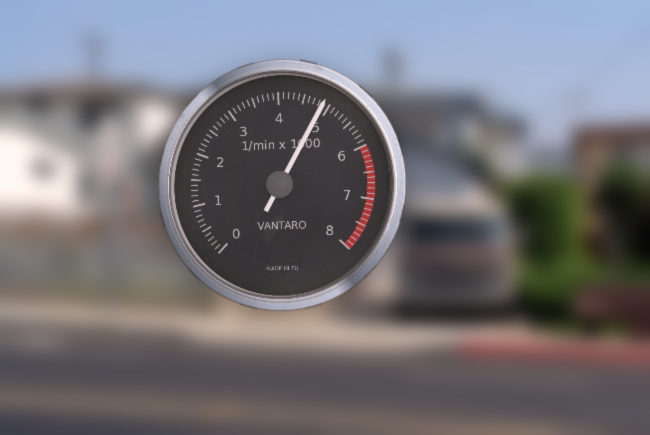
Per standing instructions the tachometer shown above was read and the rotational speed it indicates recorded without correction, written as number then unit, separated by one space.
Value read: 4900 rpm
